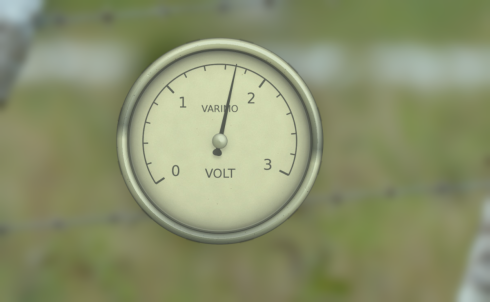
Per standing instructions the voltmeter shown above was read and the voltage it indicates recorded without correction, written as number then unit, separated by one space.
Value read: 1.7 V
